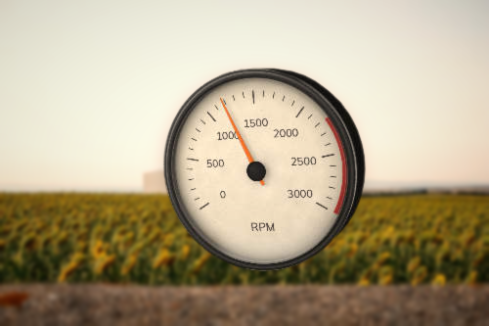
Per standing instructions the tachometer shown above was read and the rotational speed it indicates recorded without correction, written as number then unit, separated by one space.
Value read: 1200 rpm
